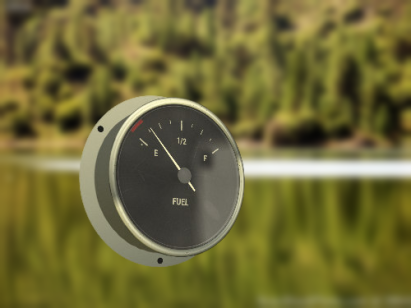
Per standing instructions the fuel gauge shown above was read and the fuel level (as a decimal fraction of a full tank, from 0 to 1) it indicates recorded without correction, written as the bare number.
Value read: 0.125
